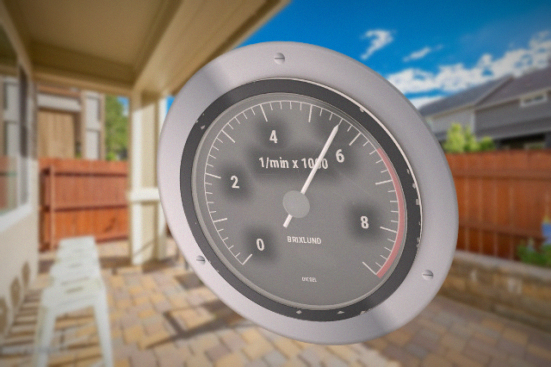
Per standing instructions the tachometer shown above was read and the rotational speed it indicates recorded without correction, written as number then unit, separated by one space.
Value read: 5600 rpm
